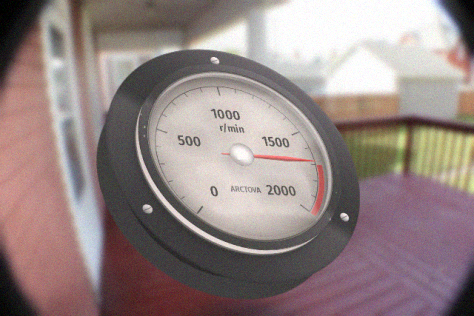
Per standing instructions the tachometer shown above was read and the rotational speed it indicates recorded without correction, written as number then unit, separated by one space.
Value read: 1700 rpm
